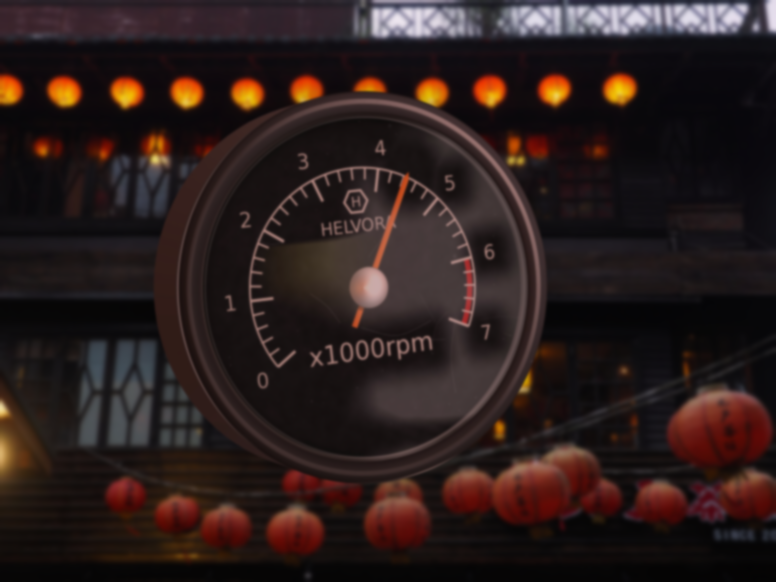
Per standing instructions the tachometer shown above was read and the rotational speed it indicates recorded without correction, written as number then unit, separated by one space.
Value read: 4400 rpm
